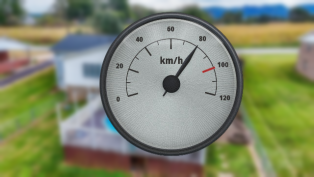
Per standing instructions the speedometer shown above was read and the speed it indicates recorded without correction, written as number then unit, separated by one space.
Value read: 80 km/h
